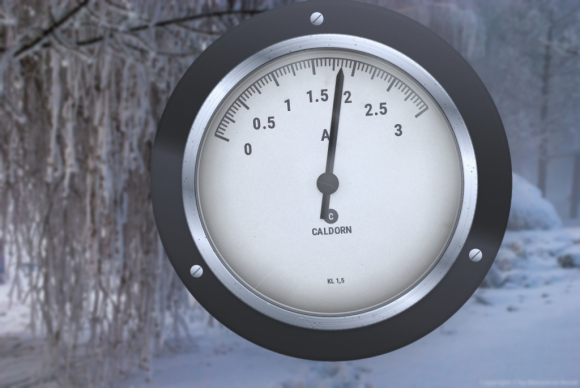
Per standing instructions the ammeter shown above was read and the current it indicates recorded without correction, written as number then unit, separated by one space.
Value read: 1.85 A
